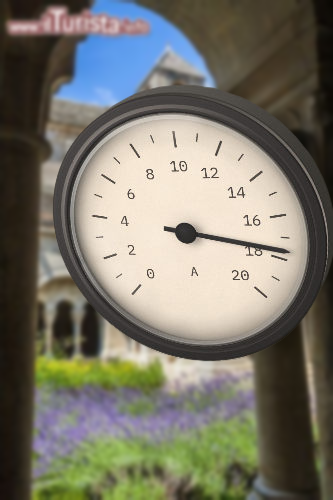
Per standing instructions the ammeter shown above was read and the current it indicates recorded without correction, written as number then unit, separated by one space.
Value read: 17.5 A
